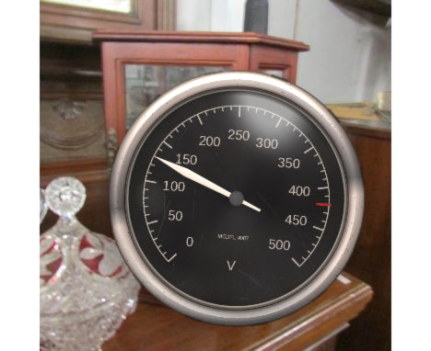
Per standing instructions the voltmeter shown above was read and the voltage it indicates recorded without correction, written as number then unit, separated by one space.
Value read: 130 V
